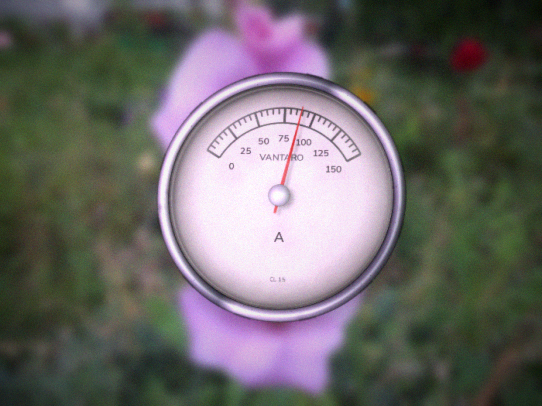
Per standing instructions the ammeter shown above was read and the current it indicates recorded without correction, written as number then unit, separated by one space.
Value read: 90 A
